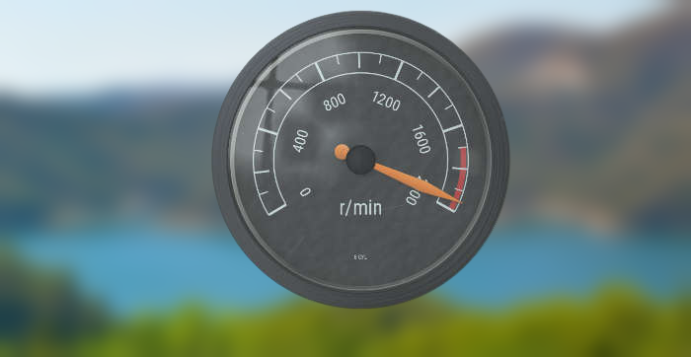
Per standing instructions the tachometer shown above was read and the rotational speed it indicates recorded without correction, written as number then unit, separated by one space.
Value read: 1950 rpm
